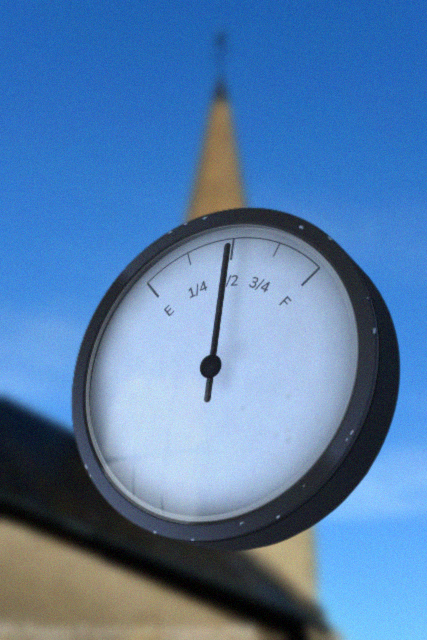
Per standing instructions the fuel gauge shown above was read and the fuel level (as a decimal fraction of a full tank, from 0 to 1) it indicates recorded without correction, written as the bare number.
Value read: 0.5
